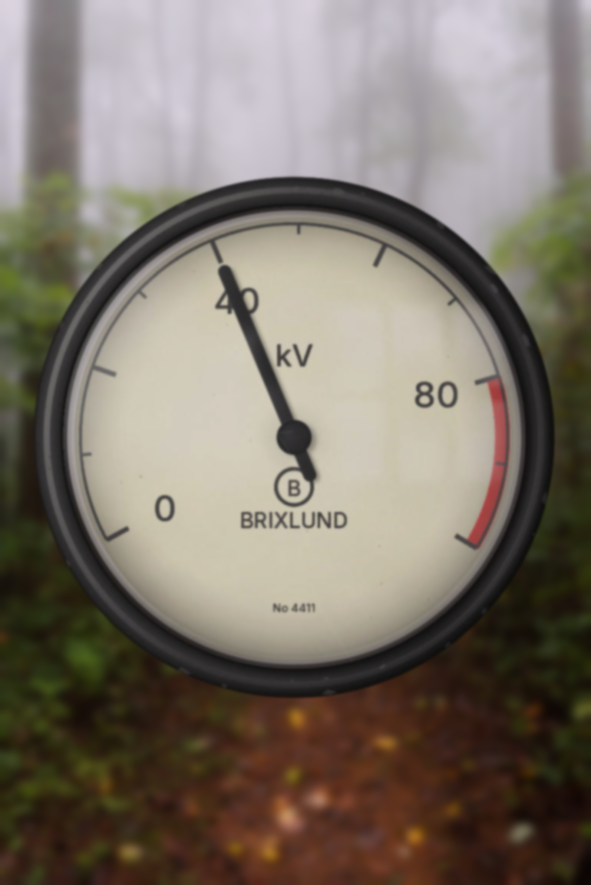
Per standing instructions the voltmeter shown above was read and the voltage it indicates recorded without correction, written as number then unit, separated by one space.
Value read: 40 kV
